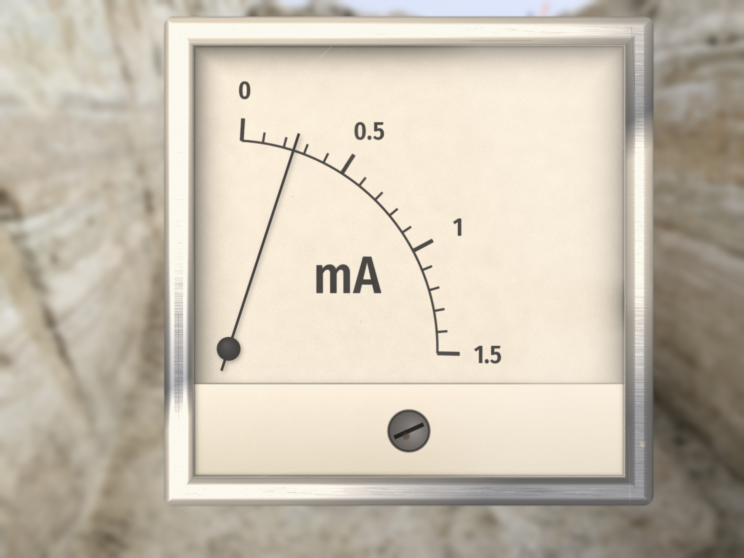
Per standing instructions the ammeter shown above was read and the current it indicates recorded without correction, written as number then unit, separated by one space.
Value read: 0.25 mA
